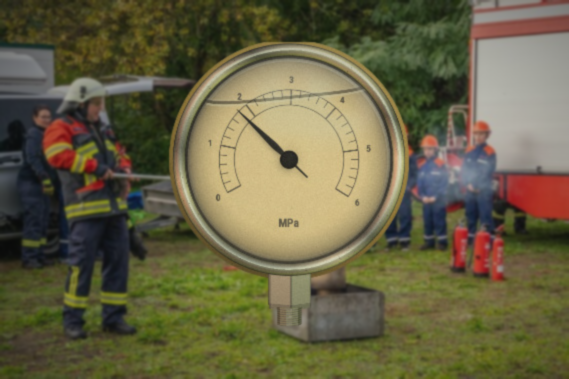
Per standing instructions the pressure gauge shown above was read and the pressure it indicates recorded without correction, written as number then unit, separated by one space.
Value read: 1.8 MPa
